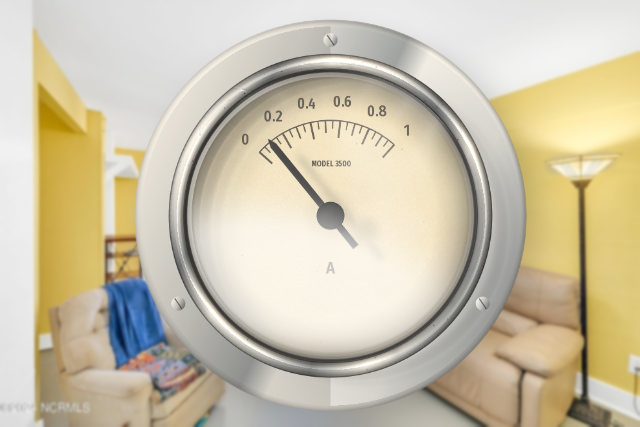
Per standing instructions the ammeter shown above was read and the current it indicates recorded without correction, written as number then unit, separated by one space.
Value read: 0.1 A
